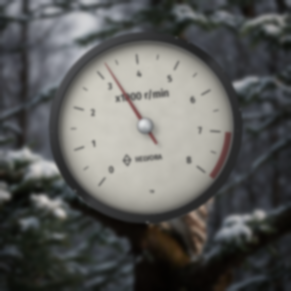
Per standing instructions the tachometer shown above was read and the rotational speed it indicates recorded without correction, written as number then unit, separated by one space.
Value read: 3250 rpm
